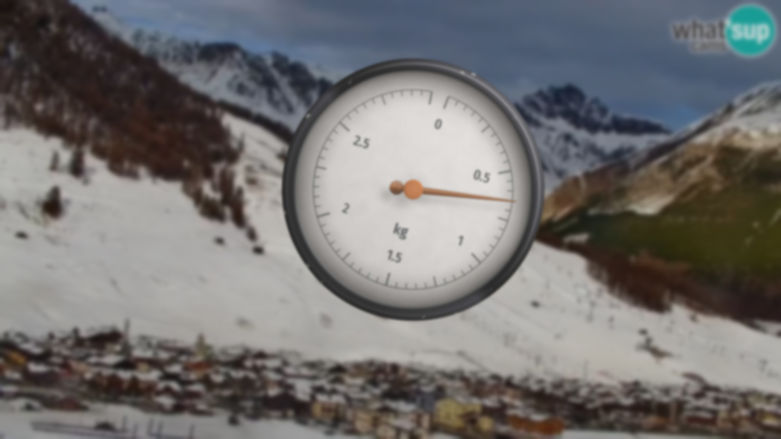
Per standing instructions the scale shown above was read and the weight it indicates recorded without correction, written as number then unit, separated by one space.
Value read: 0.65 kg
